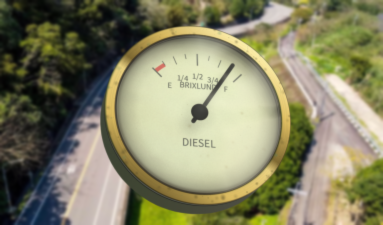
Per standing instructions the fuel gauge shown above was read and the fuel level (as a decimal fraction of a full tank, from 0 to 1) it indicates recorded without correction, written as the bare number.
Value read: 0.875
